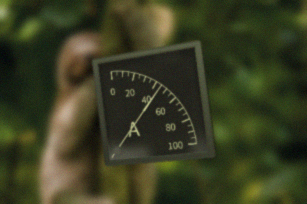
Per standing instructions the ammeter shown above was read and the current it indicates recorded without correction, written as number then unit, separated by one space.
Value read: 45 A
